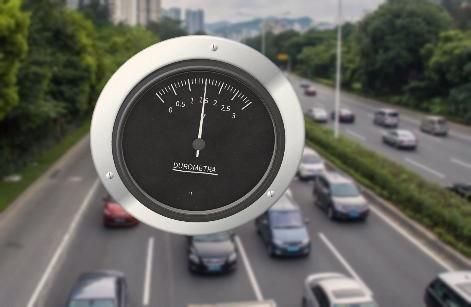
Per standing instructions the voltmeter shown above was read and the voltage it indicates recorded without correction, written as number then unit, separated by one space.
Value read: 1.5 V
